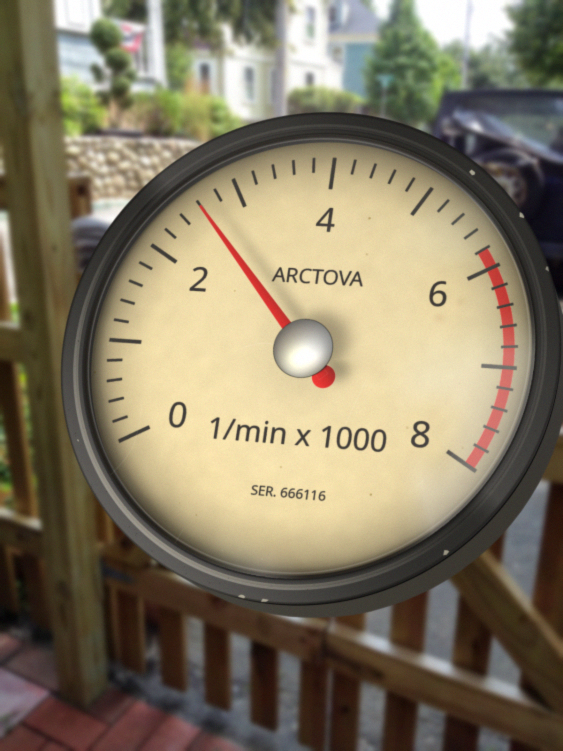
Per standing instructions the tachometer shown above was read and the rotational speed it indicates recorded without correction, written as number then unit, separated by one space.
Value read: 2600 rpm
